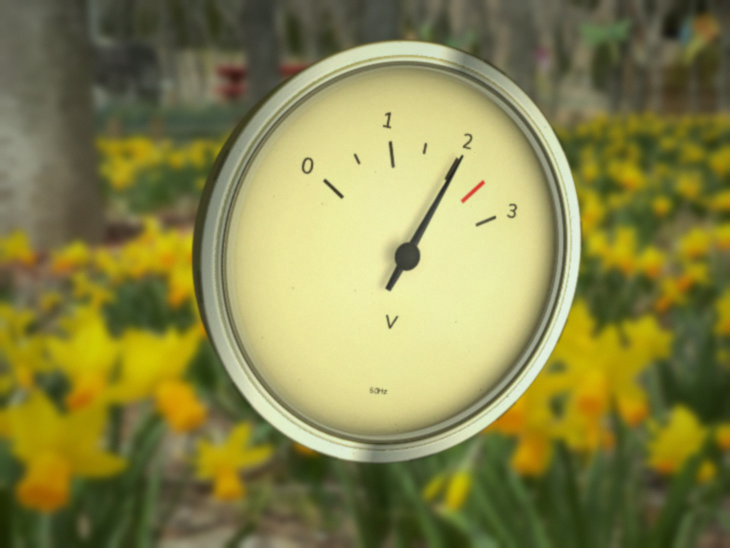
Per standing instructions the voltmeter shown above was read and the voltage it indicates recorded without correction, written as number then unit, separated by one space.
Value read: 2 V
